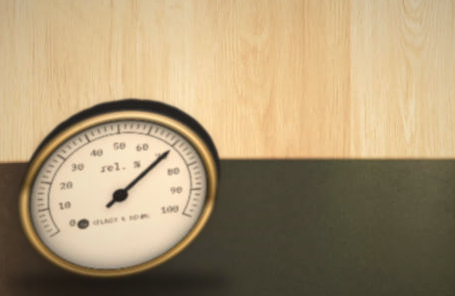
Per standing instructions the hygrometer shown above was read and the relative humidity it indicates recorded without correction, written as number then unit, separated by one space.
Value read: 70 %
